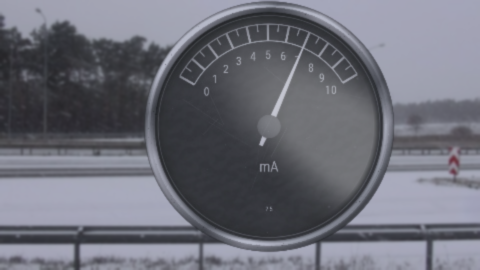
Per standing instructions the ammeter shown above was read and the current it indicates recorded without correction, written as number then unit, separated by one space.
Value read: 7 mA
